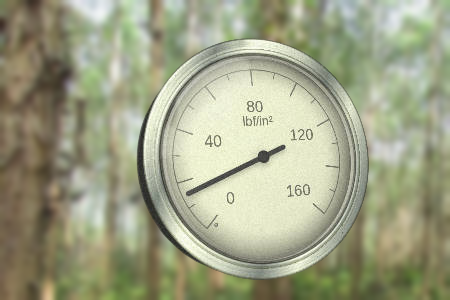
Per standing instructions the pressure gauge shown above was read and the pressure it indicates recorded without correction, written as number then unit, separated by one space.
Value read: 15 psi
